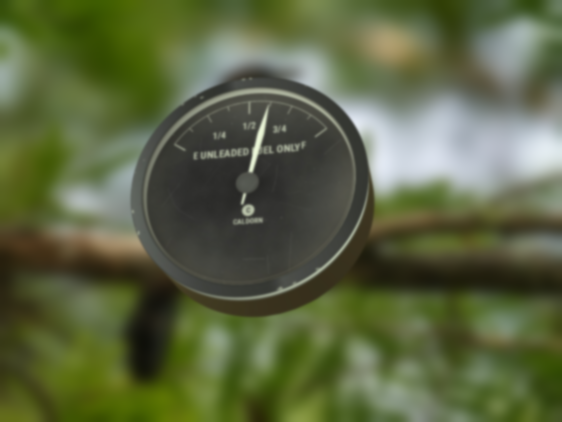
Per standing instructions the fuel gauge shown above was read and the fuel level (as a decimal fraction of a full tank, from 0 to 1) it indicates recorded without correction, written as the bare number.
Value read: 0.625
